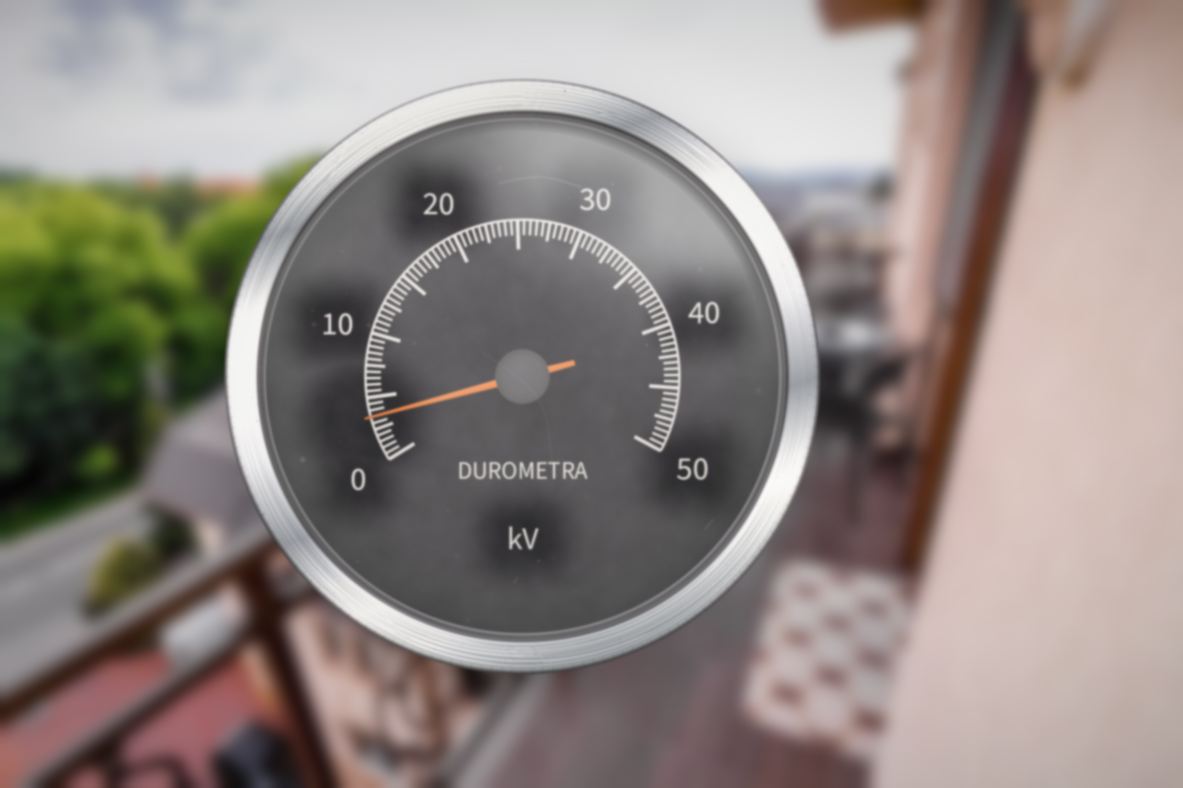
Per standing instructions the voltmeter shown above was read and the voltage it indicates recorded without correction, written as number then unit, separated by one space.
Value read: 3.5 kV
